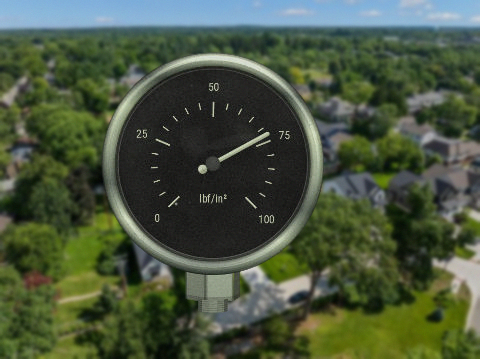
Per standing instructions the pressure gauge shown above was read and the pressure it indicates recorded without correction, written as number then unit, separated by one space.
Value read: 72.5 psi
